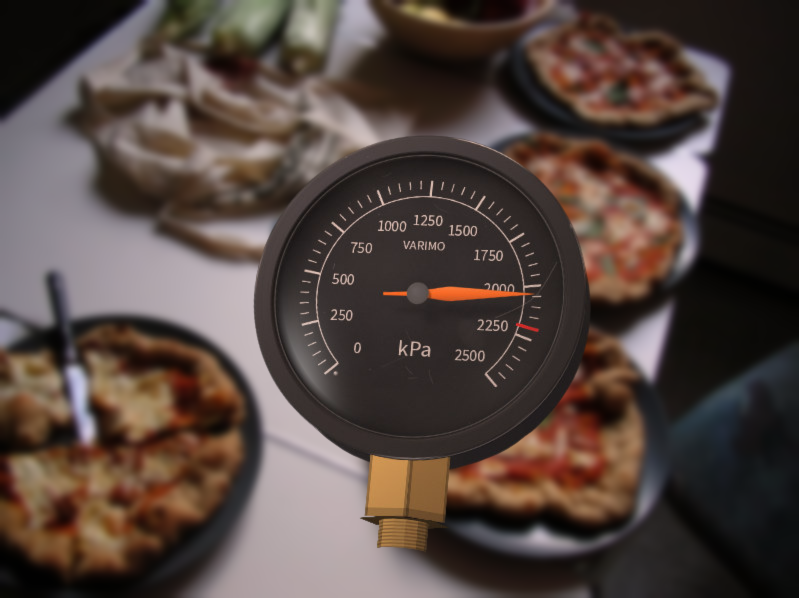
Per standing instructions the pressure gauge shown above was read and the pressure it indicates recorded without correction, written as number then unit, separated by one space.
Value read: 2050 kPa
